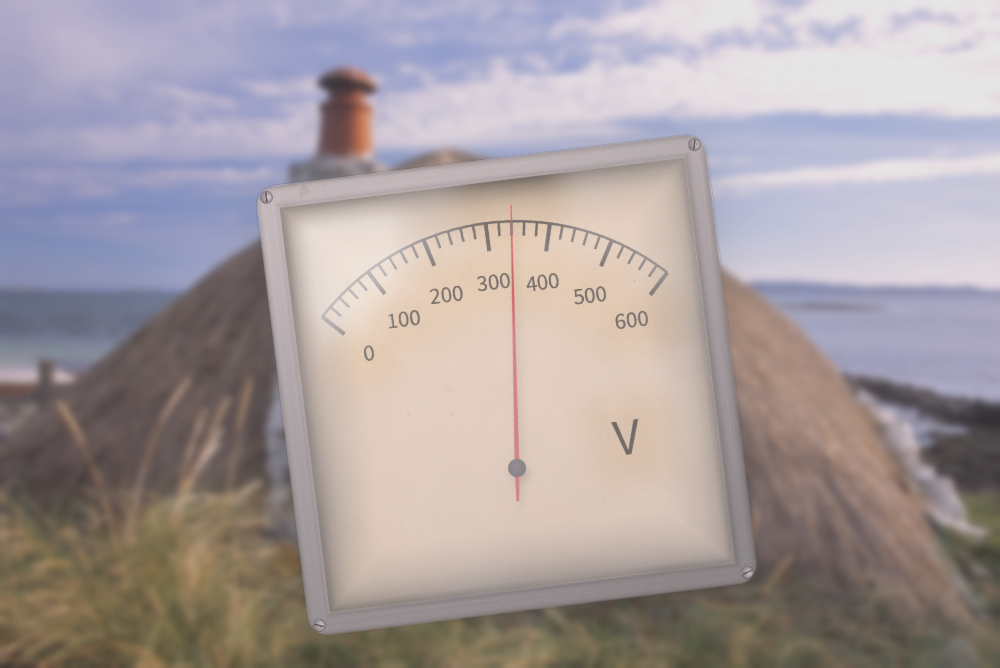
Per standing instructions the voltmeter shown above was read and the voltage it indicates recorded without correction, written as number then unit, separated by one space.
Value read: 340 V
